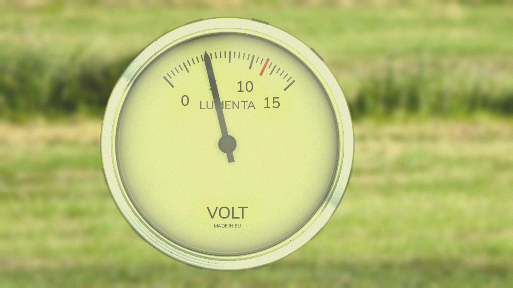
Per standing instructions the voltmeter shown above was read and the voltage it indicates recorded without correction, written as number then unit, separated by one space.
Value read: 5 V
